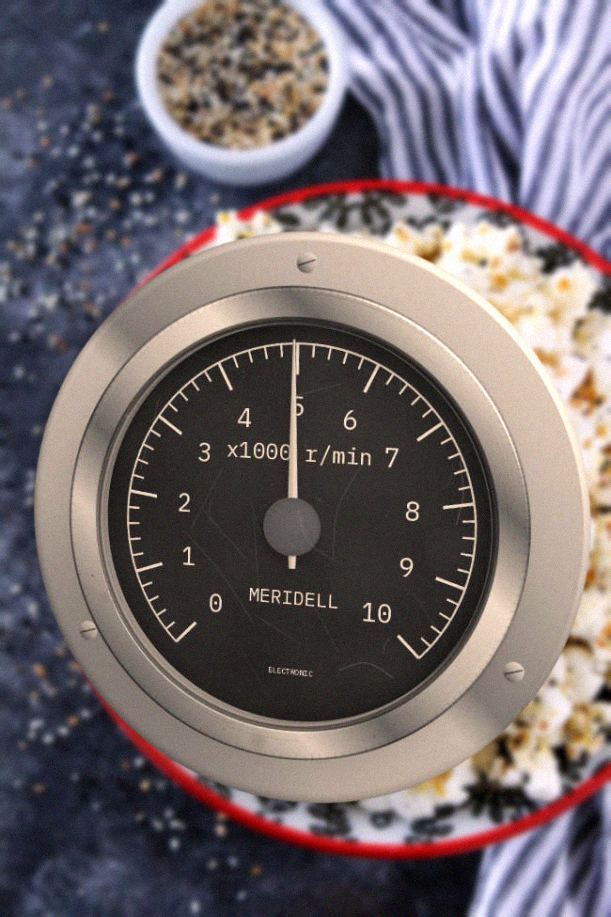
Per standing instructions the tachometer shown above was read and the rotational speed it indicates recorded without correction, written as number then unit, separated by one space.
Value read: 5000 rpm
